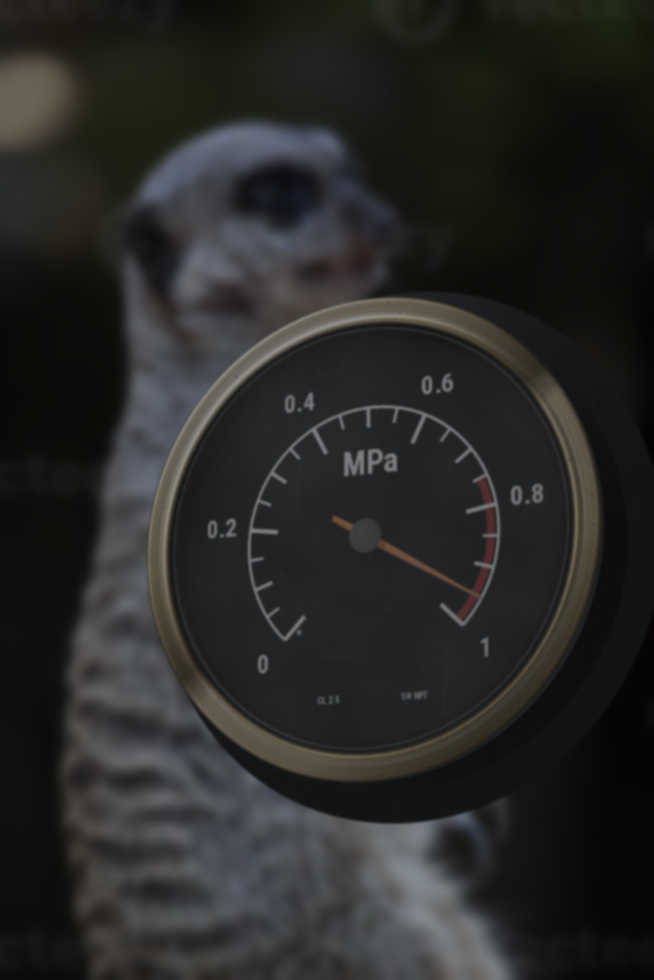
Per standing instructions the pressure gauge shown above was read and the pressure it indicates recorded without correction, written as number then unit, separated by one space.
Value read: 0.95 MPa
